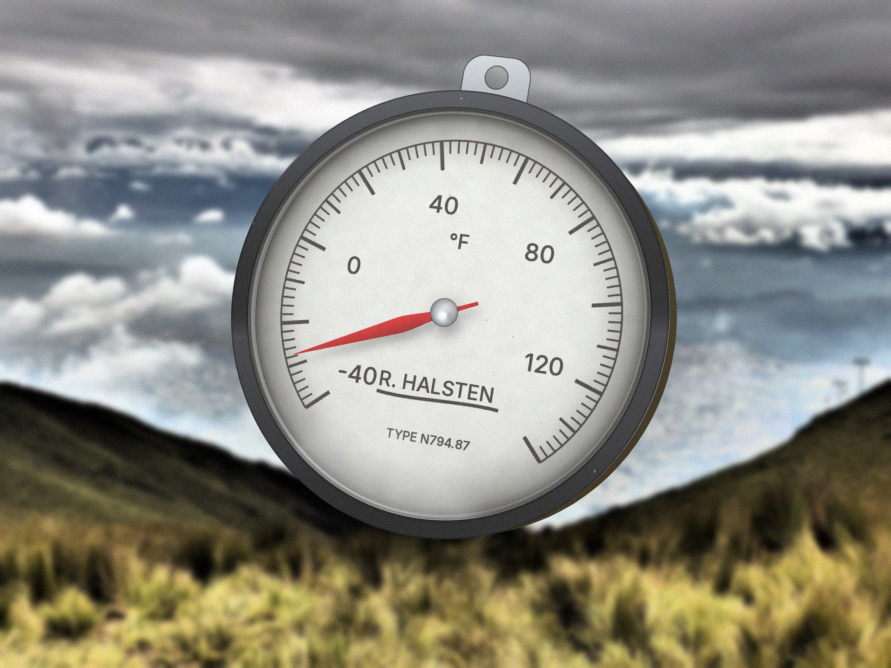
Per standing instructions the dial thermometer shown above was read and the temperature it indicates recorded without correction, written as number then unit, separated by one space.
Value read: -28 °F
